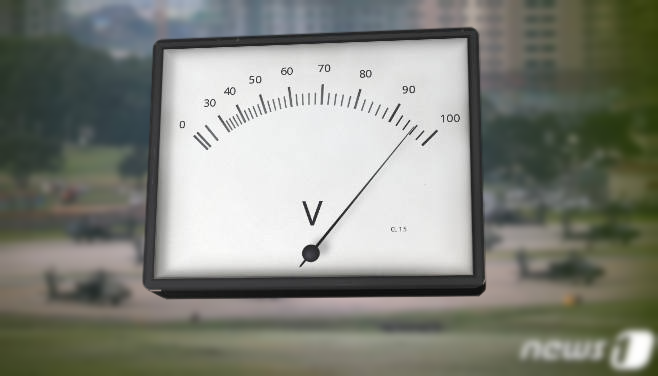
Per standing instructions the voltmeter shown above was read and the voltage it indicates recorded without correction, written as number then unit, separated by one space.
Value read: 96 V
